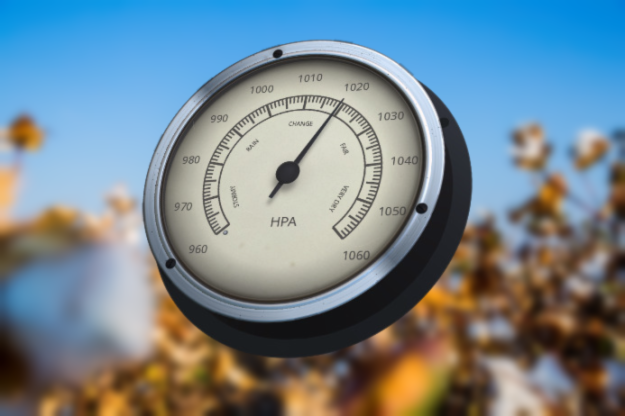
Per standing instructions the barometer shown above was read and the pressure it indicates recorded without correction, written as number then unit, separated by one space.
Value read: 1020 hPa
